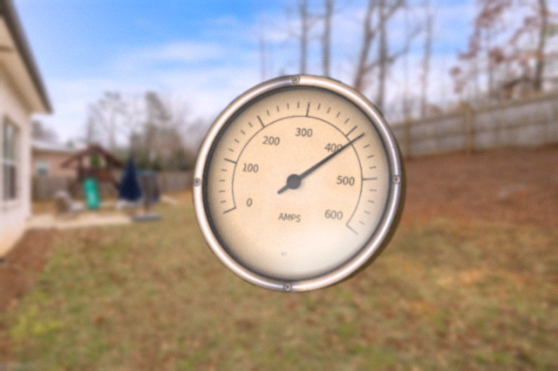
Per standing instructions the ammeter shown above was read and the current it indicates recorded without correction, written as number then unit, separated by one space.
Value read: 420 A
